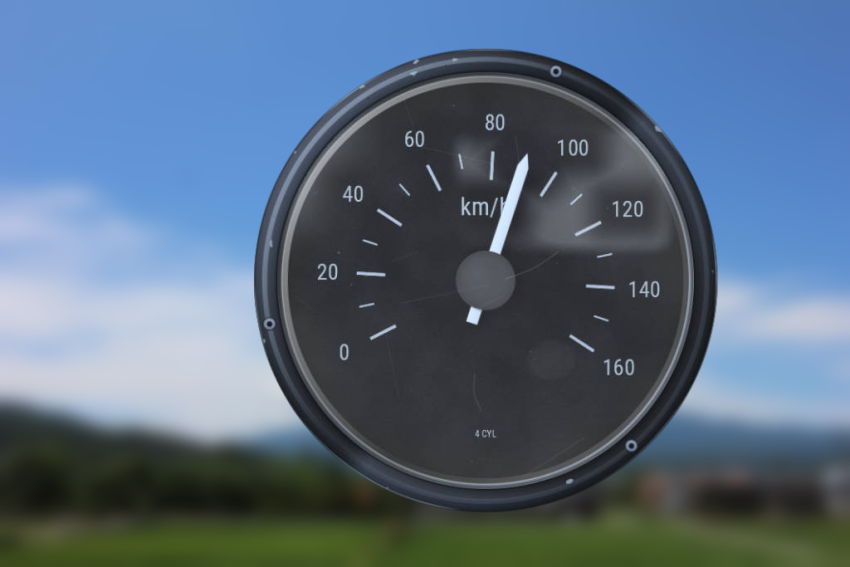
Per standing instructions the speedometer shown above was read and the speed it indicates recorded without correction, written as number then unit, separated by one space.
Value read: 90 km/h
